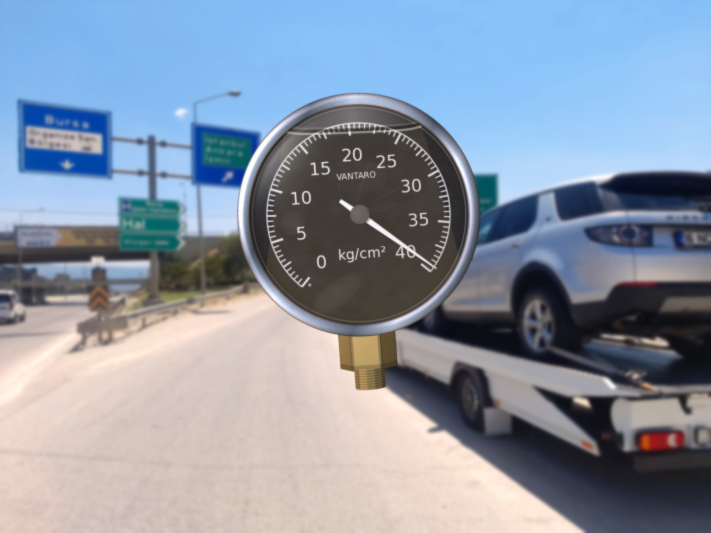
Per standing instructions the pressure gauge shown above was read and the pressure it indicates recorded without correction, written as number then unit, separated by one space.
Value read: 39.5 kg/cm²
